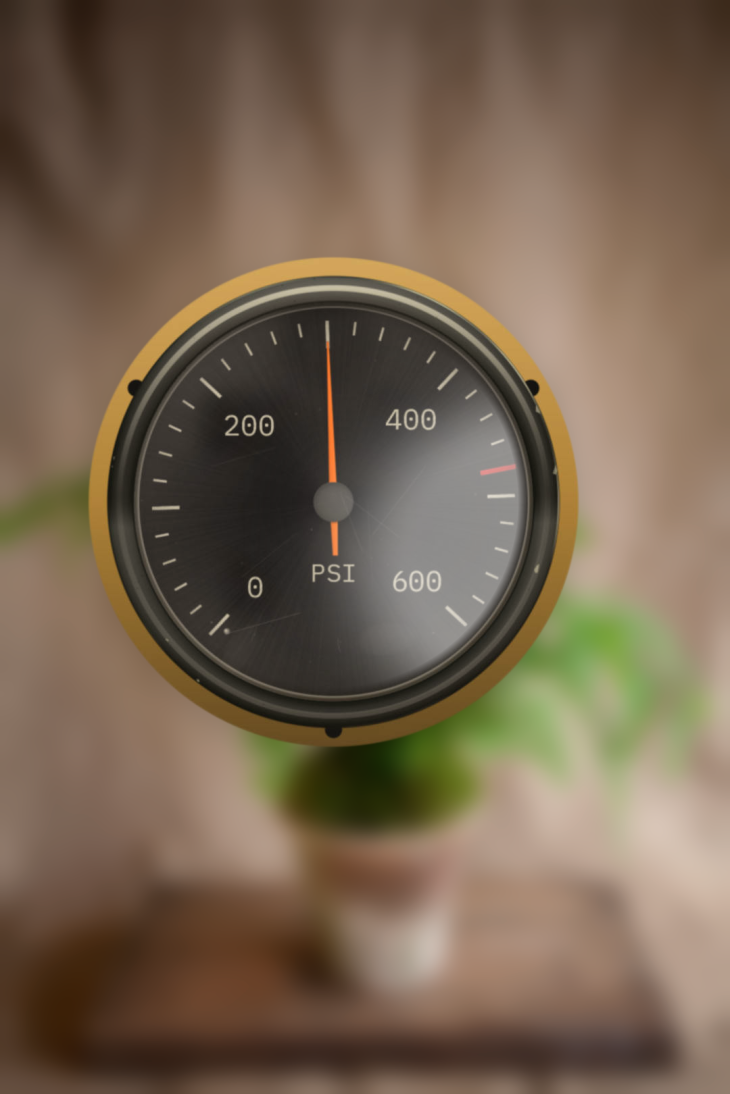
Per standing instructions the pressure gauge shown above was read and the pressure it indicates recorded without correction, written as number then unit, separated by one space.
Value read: 300 psi
